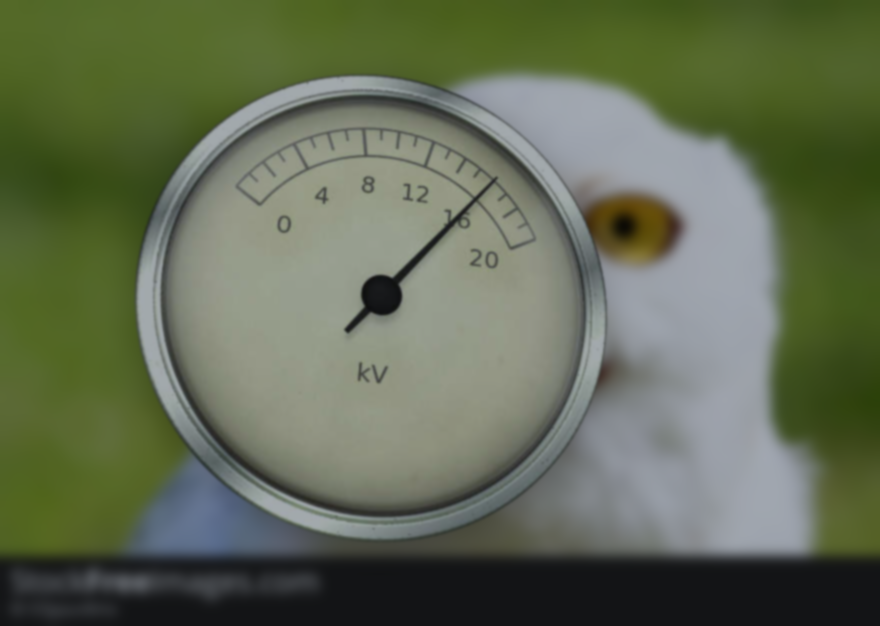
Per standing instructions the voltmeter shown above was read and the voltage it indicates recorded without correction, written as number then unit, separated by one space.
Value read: 16 kV
